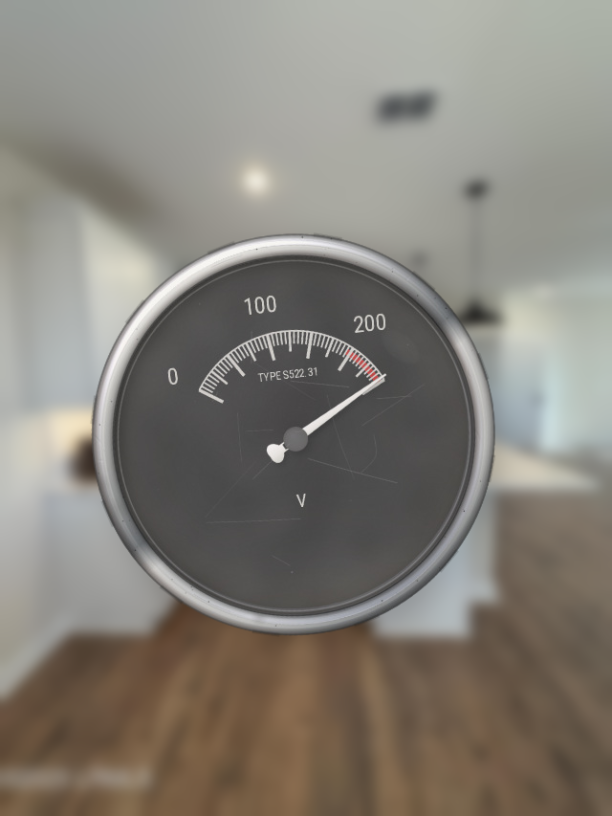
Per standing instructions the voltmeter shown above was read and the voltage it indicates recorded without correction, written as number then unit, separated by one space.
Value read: 245 V
